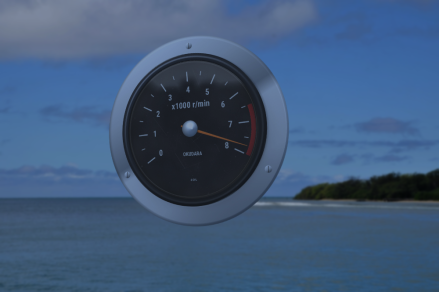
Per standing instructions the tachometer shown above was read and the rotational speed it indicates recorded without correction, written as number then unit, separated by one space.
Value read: 7750 rpm
